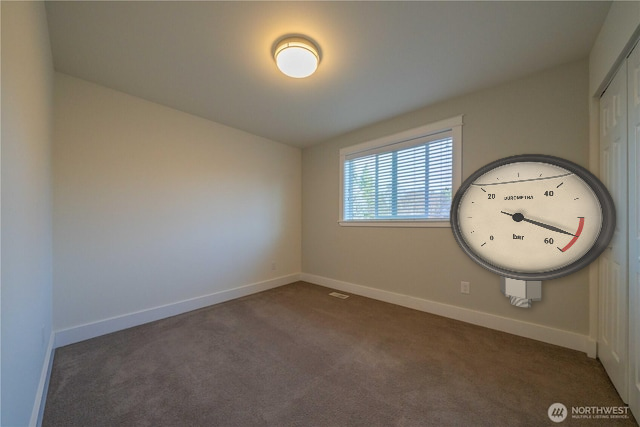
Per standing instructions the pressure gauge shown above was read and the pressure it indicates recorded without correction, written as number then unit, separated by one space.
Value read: 55 bar
